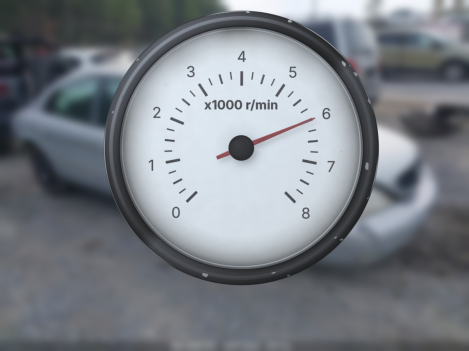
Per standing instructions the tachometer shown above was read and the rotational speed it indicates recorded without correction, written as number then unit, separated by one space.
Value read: 6000 rpm
